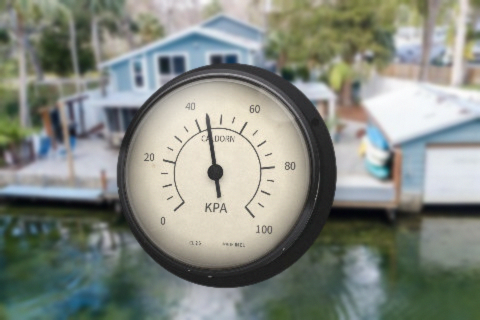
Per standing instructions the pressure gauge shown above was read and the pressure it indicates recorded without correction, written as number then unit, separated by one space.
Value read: 45 kPa
